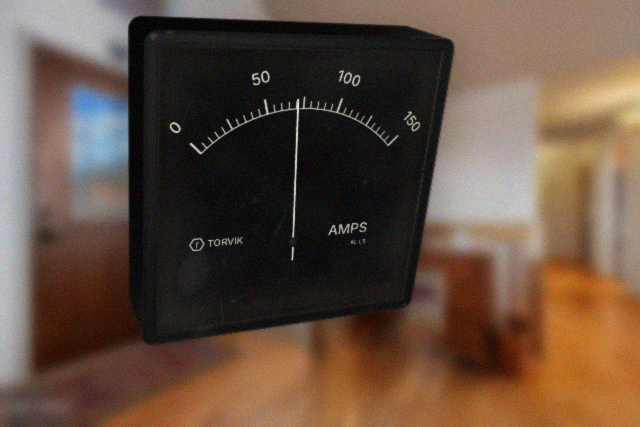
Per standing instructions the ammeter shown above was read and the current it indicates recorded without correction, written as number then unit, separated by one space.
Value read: 70 A
